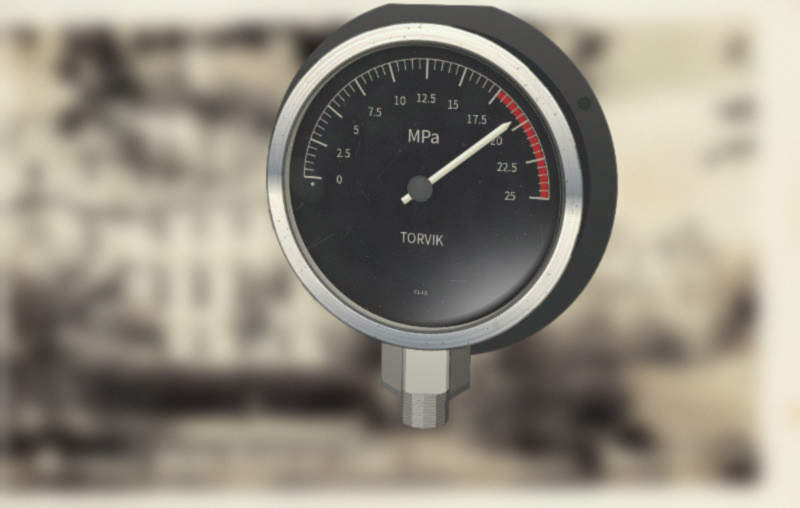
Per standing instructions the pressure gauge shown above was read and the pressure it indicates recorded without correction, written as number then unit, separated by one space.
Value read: 19.5 MPa
